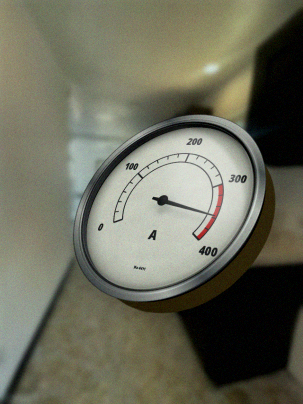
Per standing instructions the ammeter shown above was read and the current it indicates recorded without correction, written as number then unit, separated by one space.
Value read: 360 A
